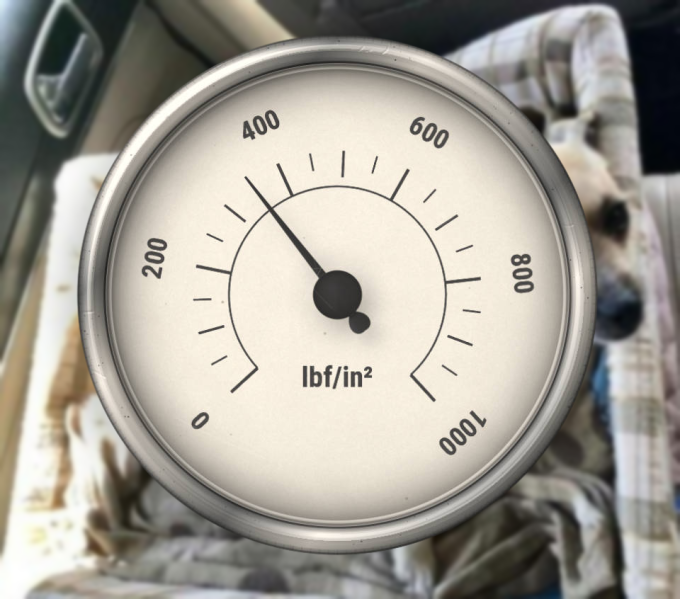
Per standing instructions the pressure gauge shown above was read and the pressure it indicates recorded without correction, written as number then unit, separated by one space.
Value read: 350 psi
